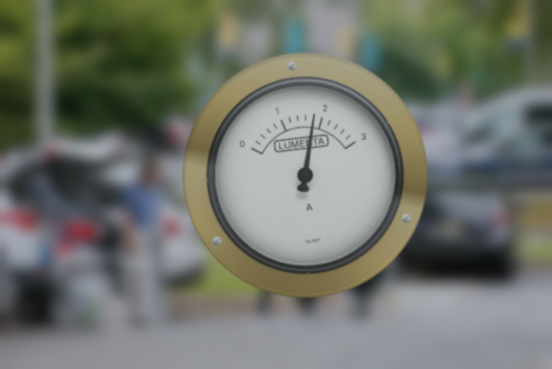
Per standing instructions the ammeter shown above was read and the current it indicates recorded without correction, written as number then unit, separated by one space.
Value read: 1.8 A
